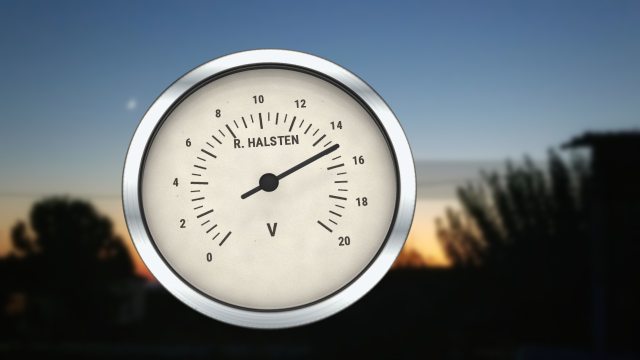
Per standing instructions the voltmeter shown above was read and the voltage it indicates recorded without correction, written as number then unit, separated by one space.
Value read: 15 V
